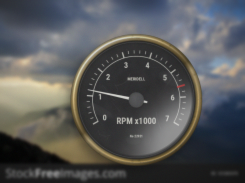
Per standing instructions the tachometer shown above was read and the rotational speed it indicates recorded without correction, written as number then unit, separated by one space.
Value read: 1200 rpm
